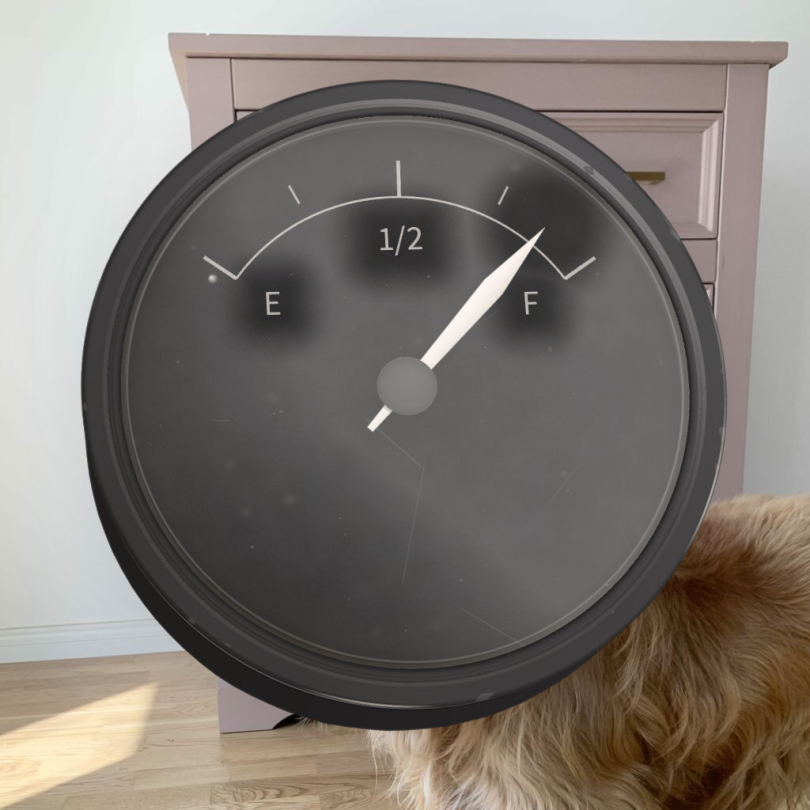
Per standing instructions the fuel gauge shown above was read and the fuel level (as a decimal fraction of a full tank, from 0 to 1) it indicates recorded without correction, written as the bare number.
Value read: 0.875
